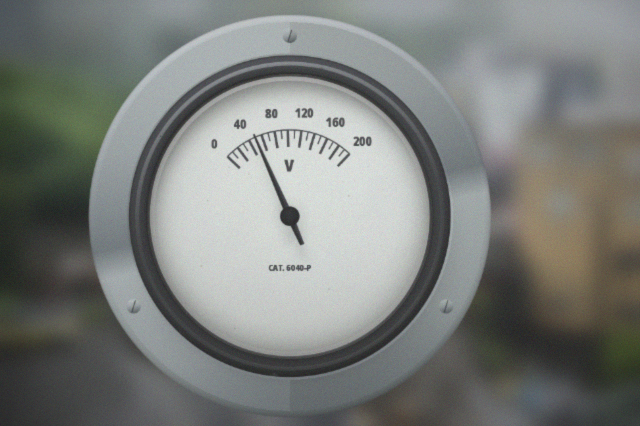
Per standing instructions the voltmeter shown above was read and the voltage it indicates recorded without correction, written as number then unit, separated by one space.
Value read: 50 V
